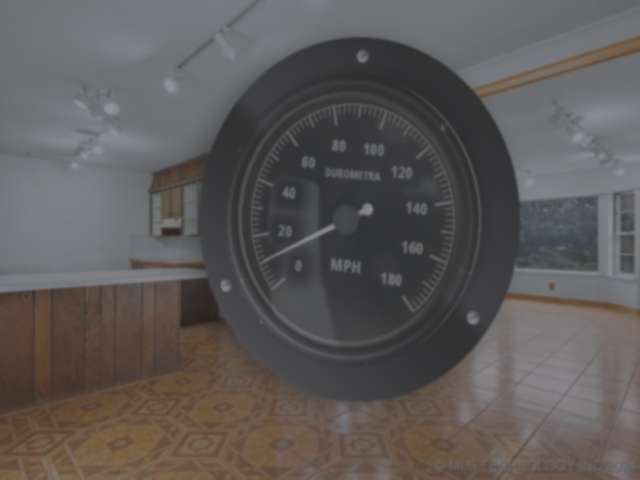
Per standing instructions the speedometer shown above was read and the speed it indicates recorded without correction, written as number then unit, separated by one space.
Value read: 10 mph
